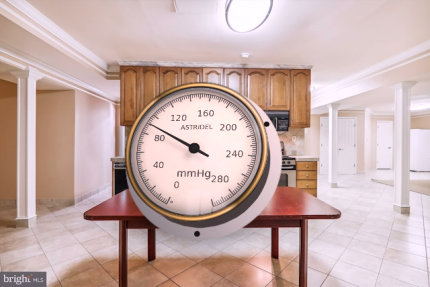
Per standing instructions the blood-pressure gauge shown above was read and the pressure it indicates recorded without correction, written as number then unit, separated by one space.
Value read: 90 mmHg
